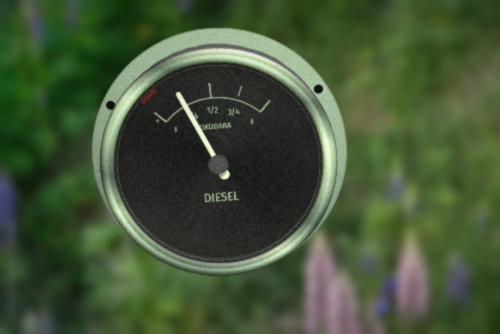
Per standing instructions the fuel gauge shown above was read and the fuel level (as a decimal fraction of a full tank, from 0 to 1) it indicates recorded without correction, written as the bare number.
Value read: 0.25
